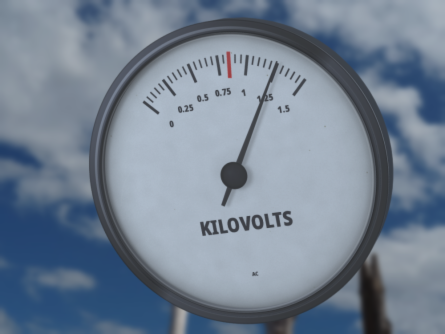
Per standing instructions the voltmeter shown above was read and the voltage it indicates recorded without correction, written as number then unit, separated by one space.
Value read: 1.25 kV
